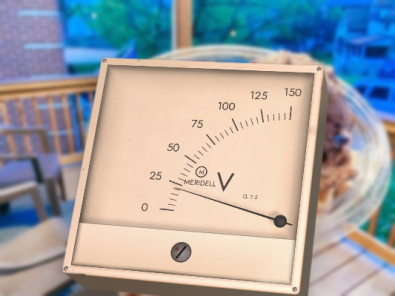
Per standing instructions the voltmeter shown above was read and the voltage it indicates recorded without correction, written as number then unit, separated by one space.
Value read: 20 V
